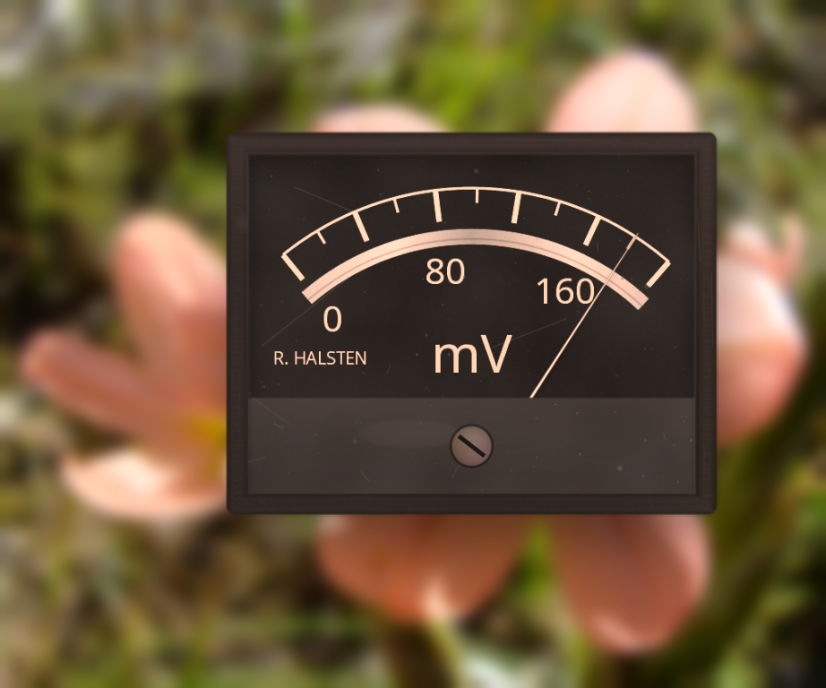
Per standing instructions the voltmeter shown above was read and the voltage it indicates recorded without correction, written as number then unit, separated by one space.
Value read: 180 mV
